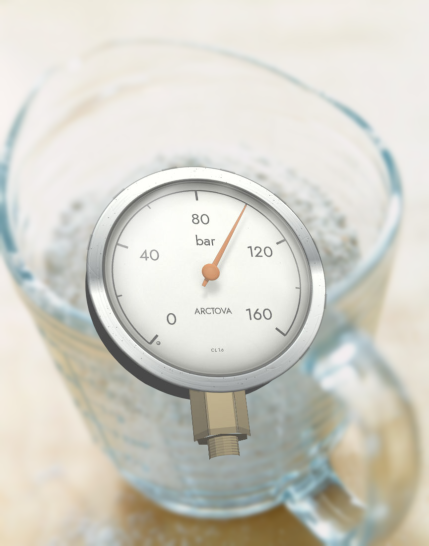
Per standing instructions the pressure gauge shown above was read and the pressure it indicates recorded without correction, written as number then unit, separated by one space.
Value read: 100 bar
